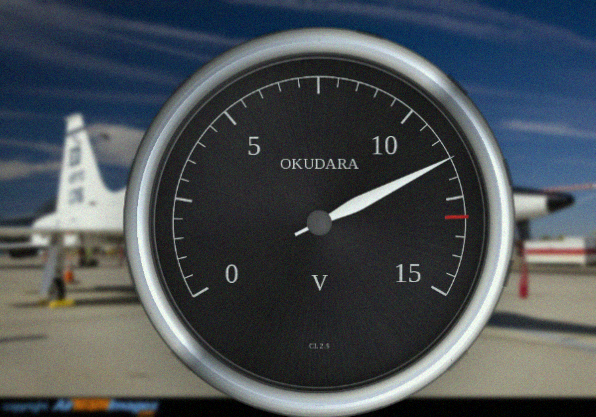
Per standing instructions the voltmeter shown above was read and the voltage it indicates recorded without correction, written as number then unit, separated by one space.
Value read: 11.5 V
